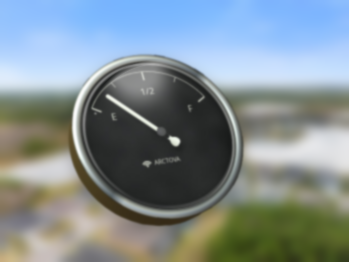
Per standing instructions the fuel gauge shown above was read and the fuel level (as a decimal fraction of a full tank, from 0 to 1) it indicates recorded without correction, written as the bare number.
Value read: 0.125
